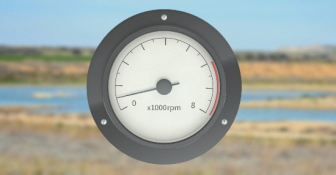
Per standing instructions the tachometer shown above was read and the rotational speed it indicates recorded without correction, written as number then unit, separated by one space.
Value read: 500 rpm
